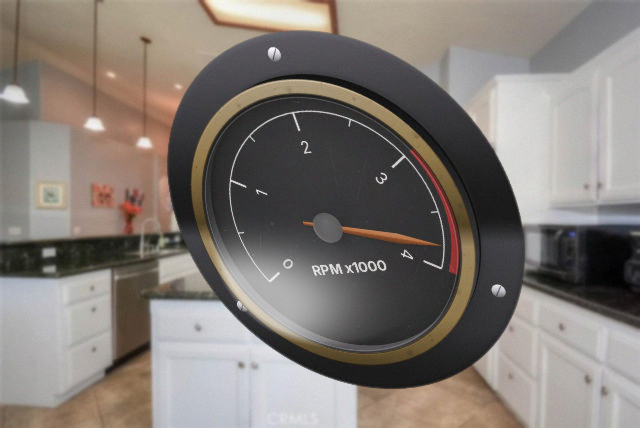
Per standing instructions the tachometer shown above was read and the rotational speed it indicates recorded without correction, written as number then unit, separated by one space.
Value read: 3750 rpm
